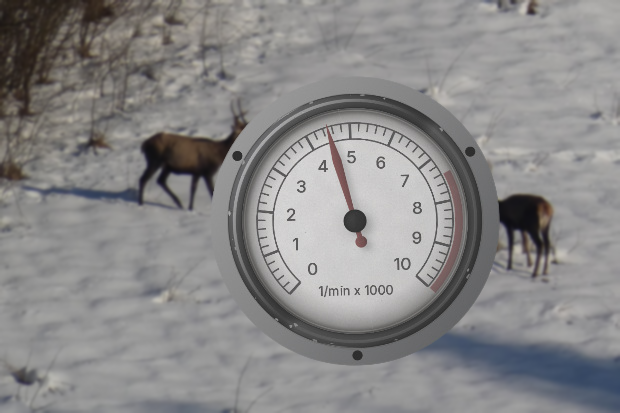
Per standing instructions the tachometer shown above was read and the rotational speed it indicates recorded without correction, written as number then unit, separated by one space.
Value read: 4500 rpm
